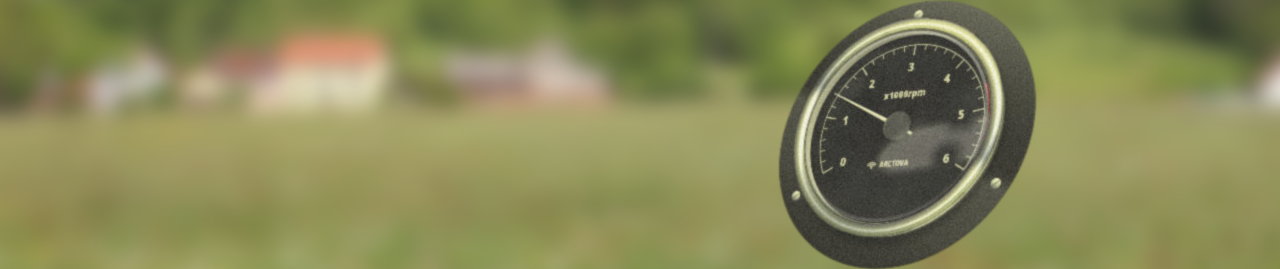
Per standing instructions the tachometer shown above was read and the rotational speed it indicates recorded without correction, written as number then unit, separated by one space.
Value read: 1400 rpm
